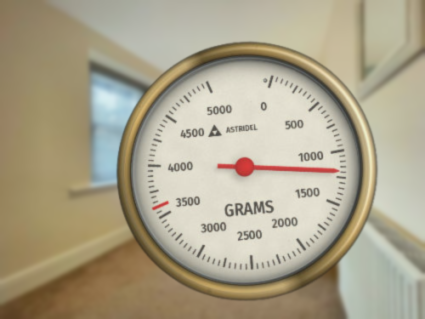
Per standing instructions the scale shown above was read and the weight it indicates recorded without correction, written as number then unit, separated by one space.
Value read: 1200 g
